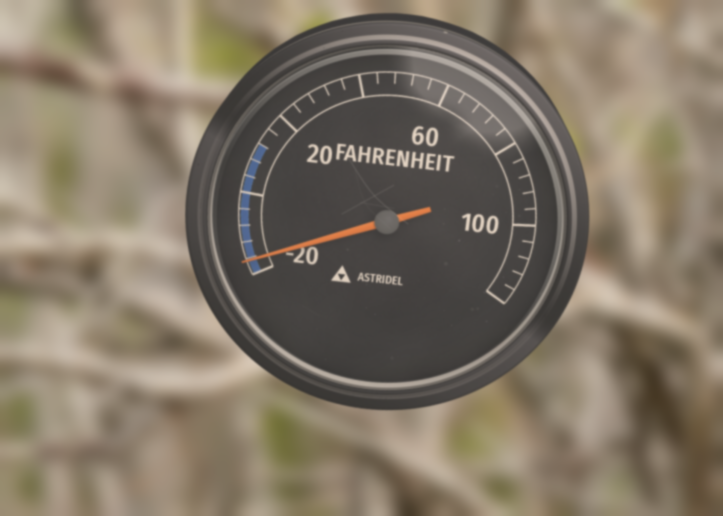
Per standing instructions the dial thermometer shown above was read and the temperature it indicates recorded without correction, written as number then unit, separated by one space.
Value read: -16 °F
